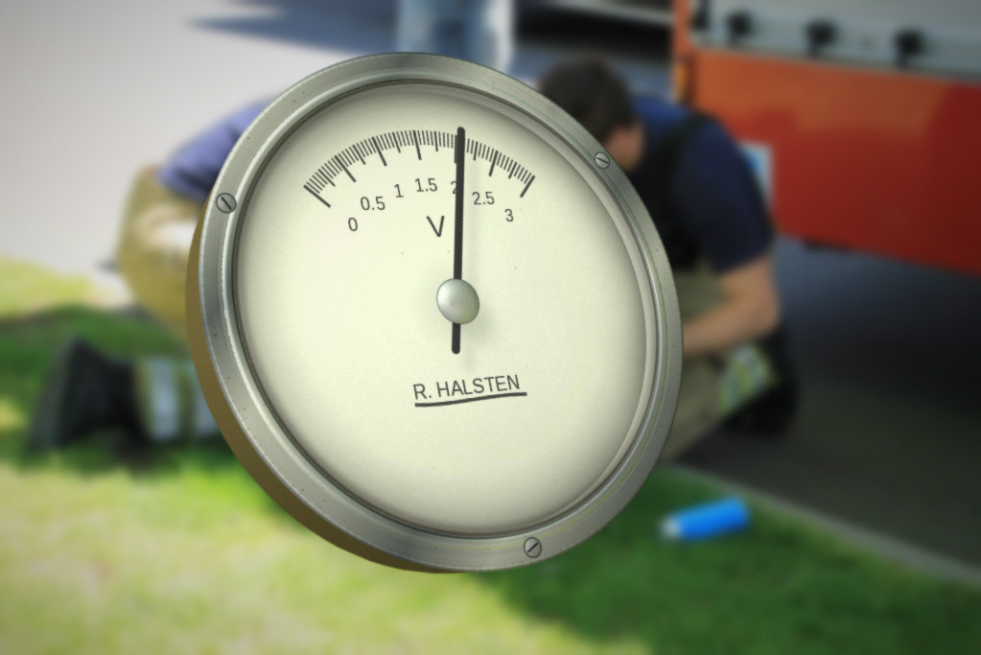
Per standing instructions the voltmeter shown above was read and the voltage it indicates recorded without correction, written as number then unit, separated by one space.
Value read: 2 V
